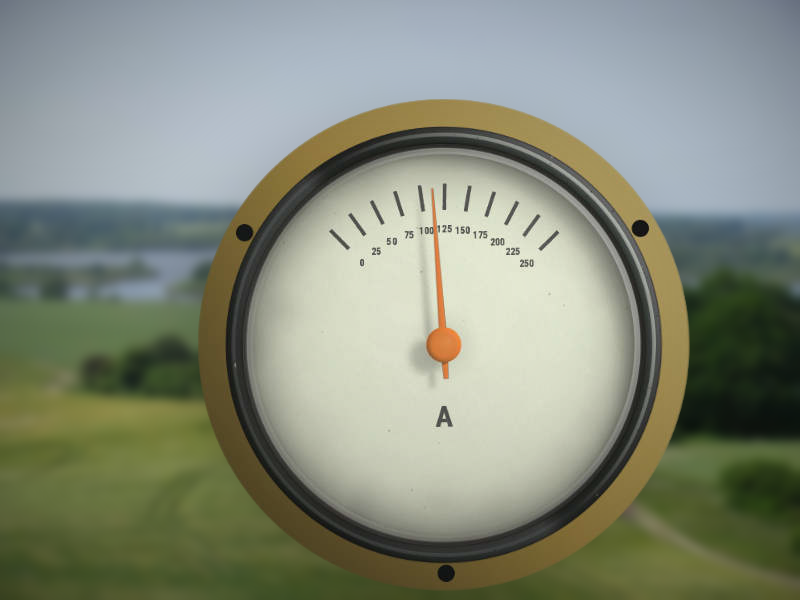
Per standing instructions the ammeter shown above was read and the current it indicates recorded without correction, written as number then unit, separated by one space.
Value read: 112.5 A
